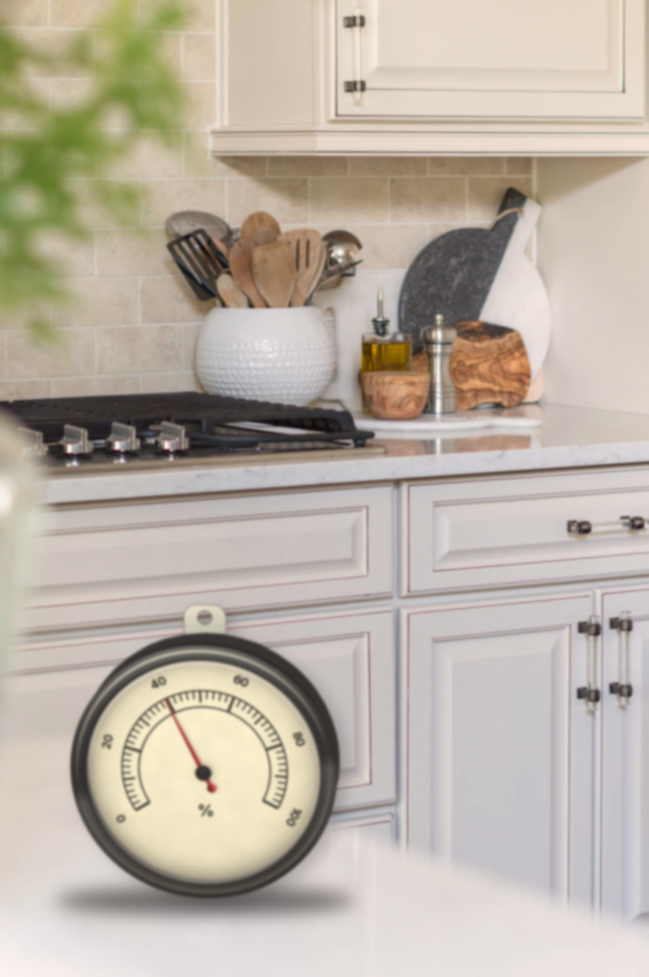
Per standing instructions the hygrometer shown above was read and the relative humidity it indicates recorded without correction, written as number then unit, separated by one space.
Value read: 40 %
